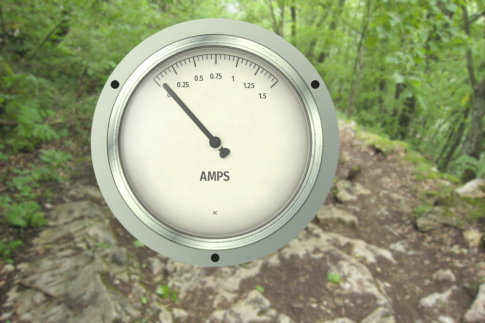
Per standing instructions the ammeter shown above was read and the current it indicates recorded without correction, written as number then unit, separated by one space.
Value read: 0.05 A
